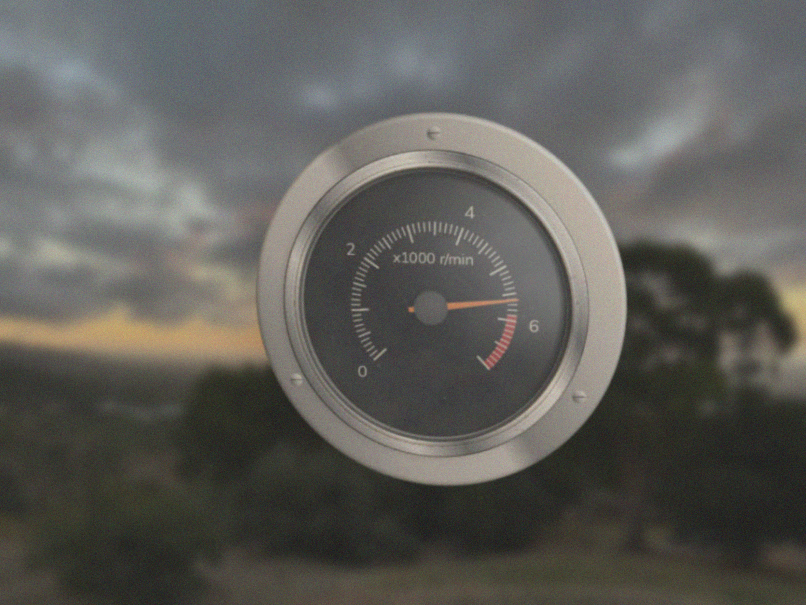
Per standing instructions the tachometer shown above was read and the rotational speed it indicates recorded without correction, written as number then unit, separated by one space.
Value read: 5600 rpm
